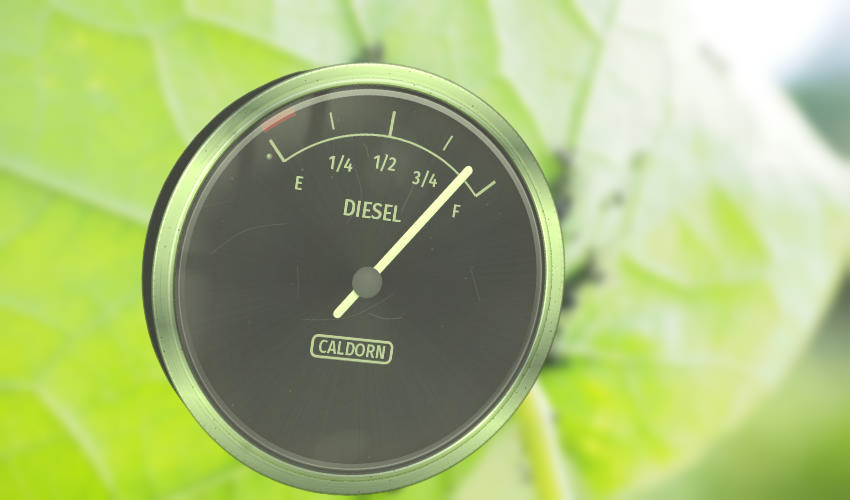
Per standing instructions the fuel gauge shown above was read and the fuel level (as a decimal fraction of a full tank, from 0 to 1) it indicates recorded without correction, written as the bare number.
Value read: 0.875
